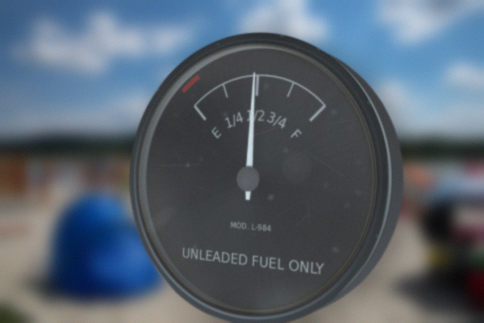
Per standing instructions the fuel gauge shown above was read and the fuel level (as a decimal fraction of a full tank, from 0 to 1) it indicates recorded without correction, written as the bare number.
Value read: 0.5
